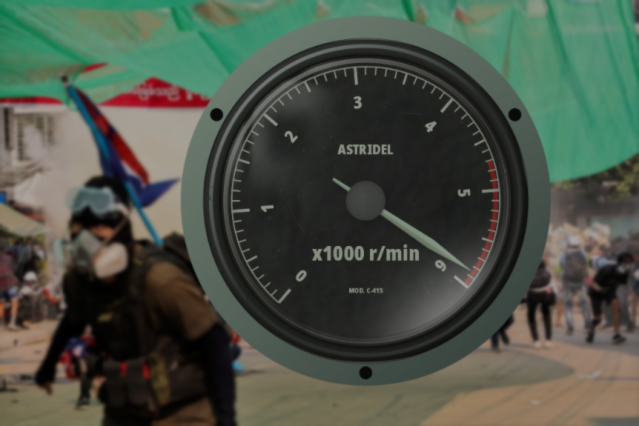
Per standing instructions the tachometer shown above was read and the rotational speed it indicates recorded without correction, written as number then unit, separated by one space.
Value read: 5850 rpm
